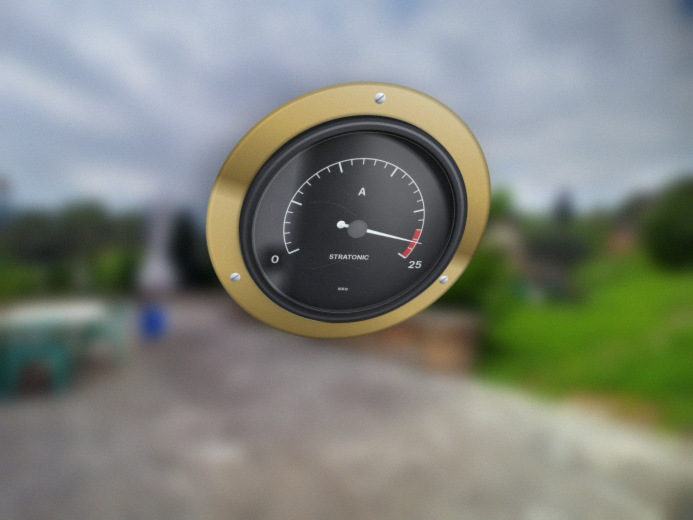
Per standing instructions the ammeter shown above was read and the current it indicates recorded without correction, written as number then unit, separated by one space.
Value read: 23 A
